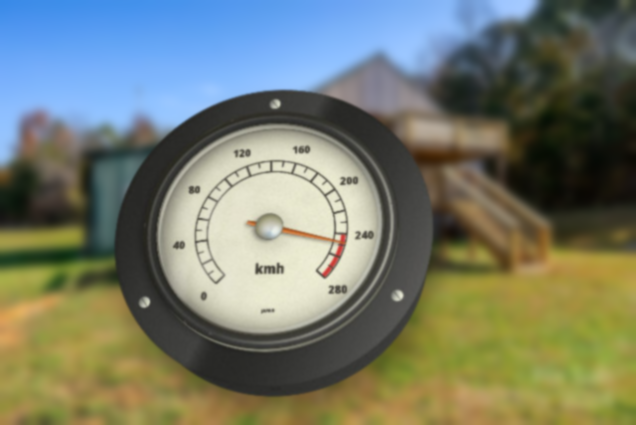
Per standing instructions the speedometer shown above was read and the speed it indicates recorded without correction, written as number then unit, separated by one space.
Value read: 250 km/h
